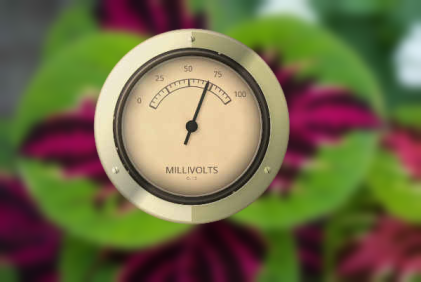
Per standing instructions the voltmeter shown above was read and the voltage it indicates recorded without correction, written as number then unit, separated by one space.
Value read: 70 mV
